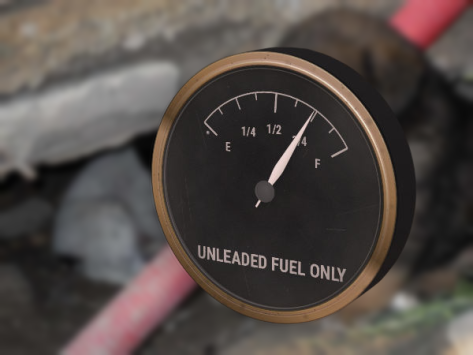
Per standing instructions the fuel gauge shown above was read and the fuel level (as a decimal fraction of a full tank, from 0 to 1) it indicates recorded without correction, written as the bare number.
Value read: 0.75
